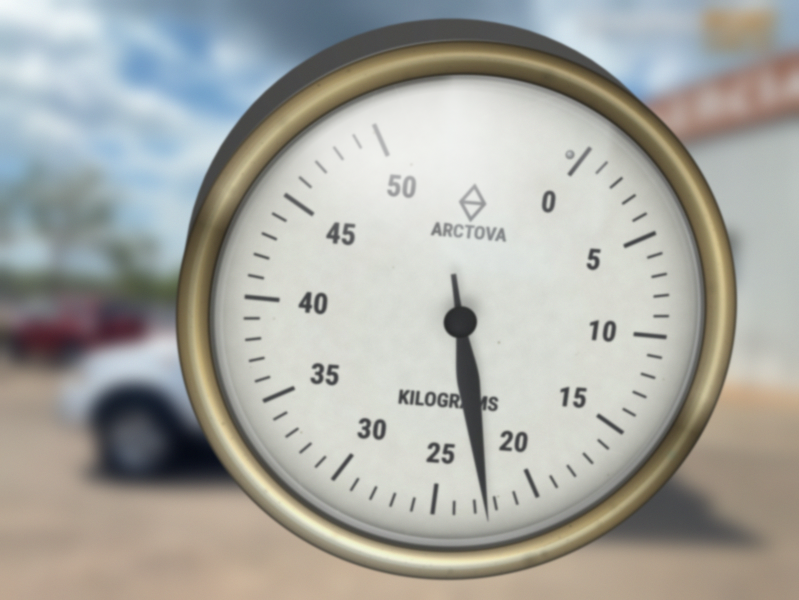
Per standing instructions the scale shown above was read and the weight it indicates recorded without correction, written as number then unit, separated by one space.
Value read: 22.5 kg
